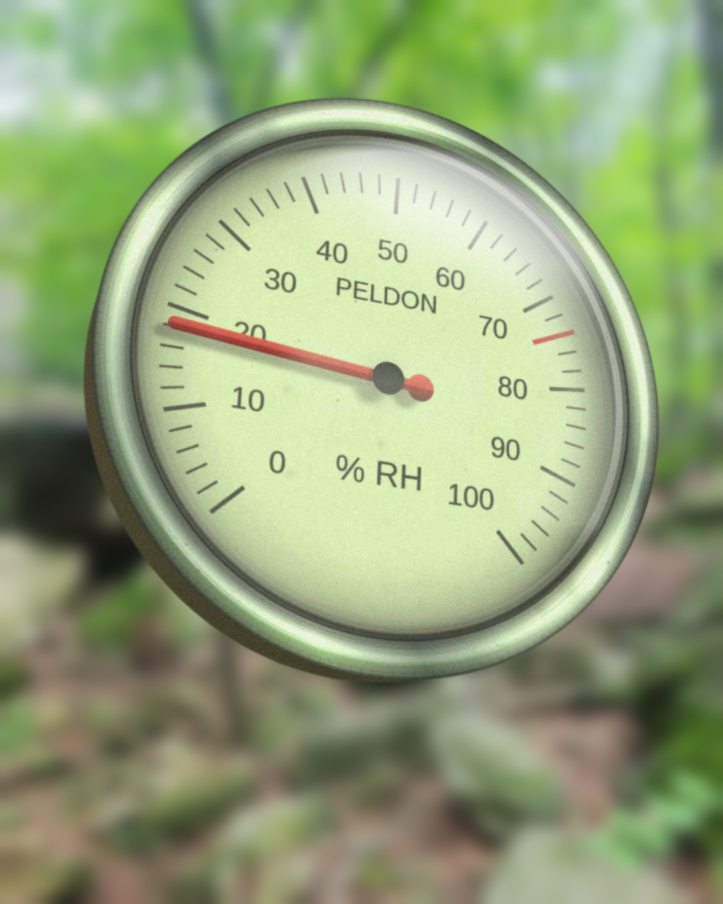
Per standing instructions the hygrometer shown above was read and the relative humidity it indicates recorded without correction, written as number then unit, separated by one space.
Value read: 18 %
